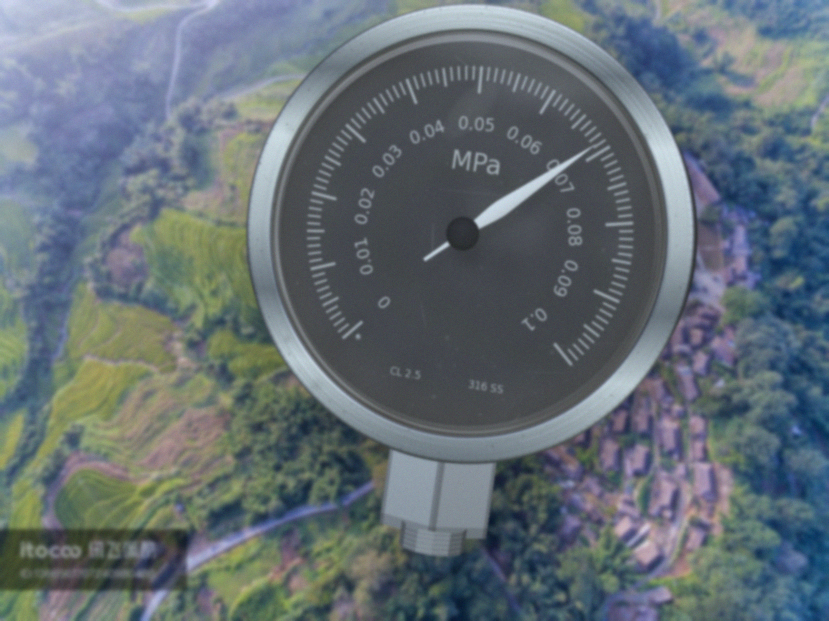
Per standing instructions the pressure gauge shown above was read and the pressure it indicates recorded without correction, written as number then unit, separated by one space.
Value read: 0.069 MPa
